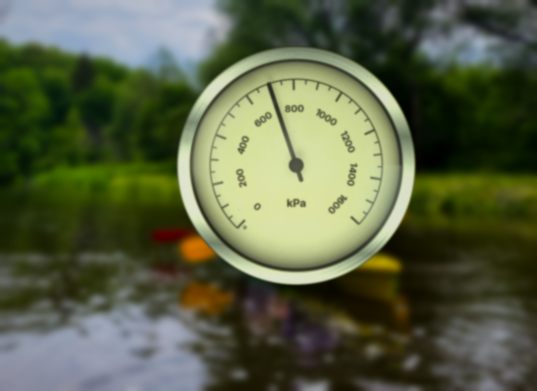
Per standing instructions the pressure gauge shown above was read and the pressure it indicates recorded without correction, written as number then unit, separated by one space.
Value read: 700 kPa
